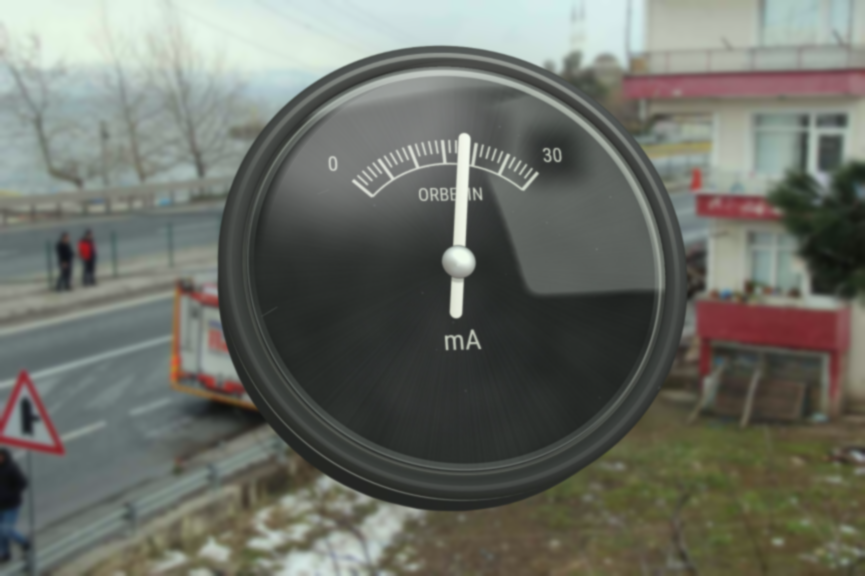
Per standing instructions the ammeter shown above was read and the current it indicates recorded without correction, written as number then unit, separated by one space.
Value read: 18 mA
